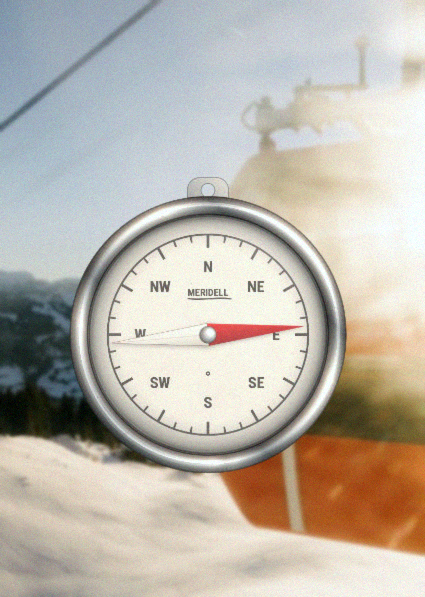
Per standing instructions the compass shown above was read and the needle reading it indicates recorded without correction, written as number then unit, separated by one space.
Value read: 85 °
